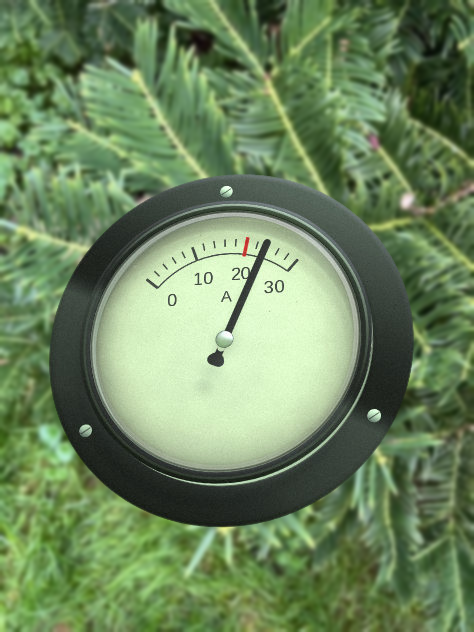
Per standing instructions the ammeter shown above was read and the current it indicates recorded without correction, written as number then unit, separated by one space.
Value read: 24 A
